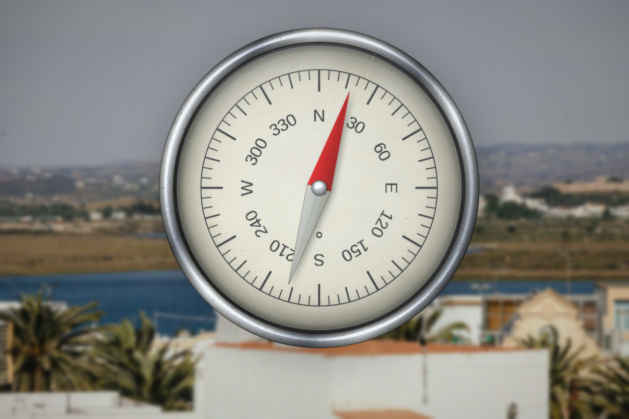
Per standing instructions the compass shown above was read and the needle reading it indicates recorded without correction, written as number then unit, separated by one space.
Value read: 17.5 °
